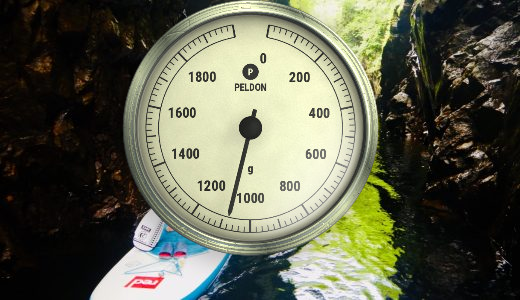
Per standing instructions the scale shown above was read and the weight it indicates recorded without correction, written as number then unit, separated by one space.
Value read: 1080 g
